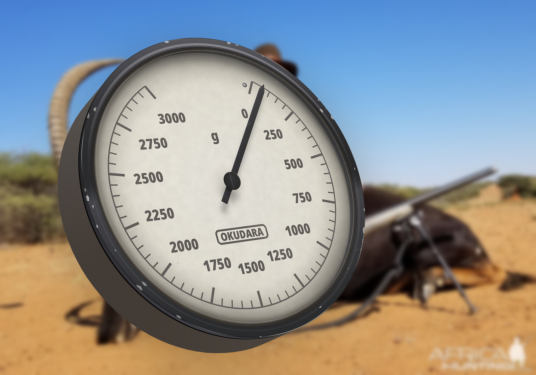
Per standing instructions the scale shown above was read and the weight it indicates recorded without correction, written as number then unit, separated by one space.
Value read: 50 g
